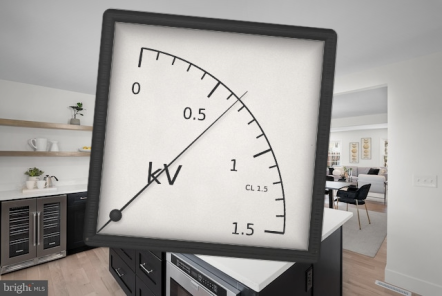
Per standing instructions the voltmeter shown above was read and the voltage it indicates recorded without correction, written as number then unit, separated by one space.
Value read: 0.65 kV
